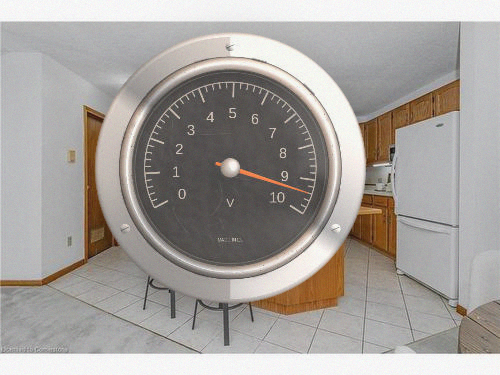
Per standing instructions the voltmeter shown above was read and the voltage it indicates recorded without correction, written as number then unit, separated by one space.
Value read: 9.4 V
